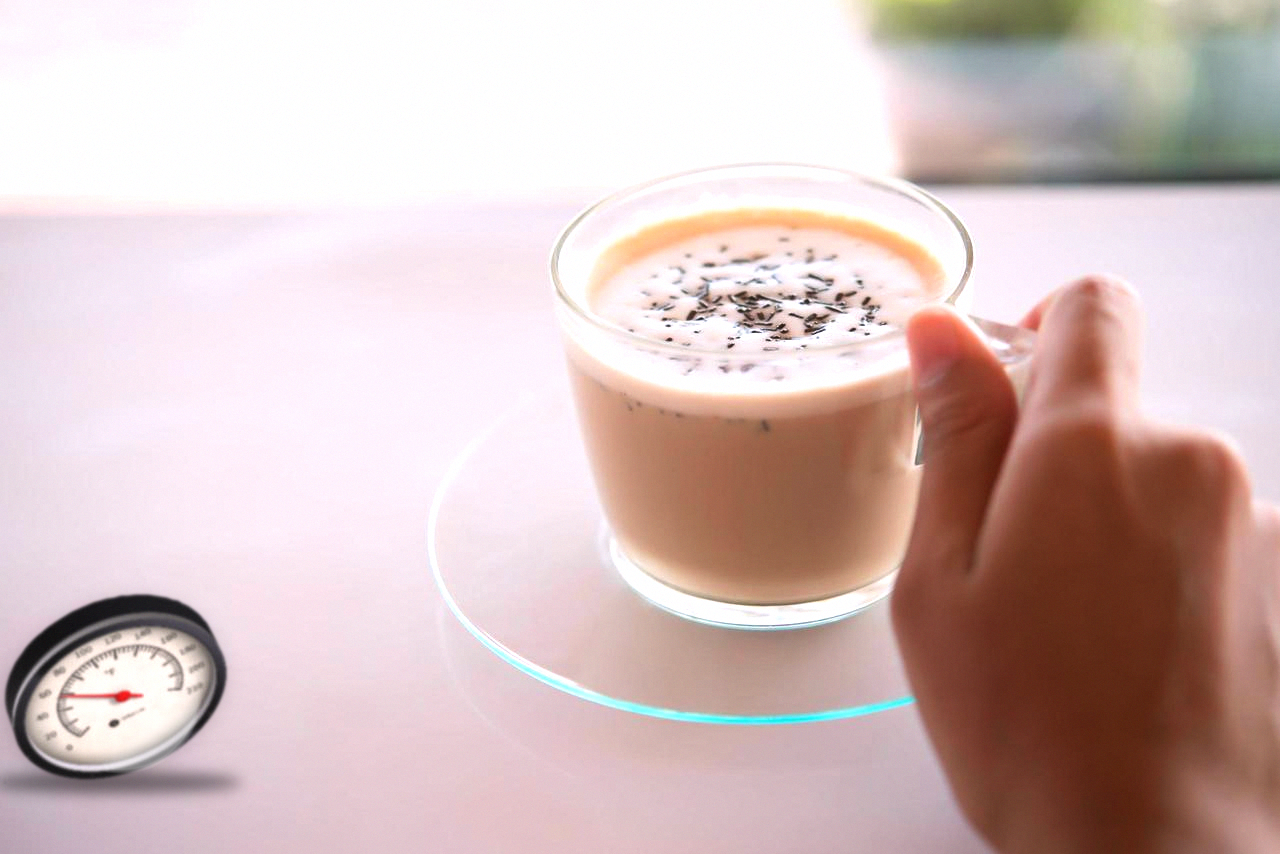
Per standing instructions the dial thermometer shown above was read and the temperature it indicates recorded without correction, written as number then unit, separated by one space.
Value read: 60 °F
